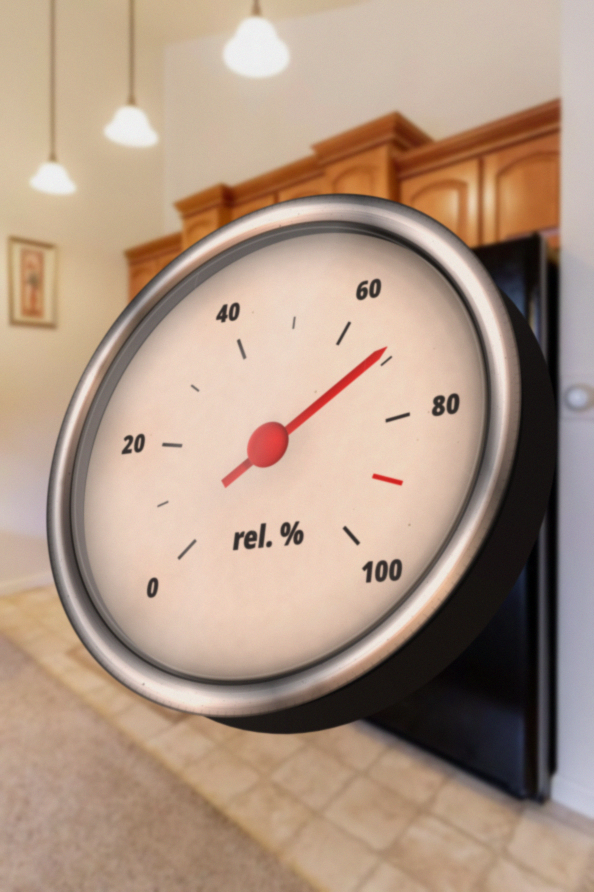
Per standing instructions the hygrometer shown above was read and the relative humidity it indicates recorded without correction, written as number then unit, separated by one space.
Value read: 70 %
